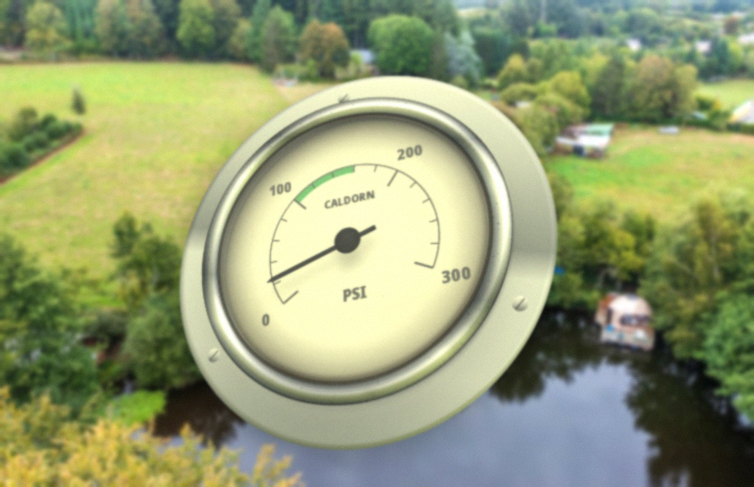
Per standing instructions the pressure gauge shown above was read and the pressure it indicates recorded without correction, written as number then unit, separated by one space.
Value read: 20 psi
